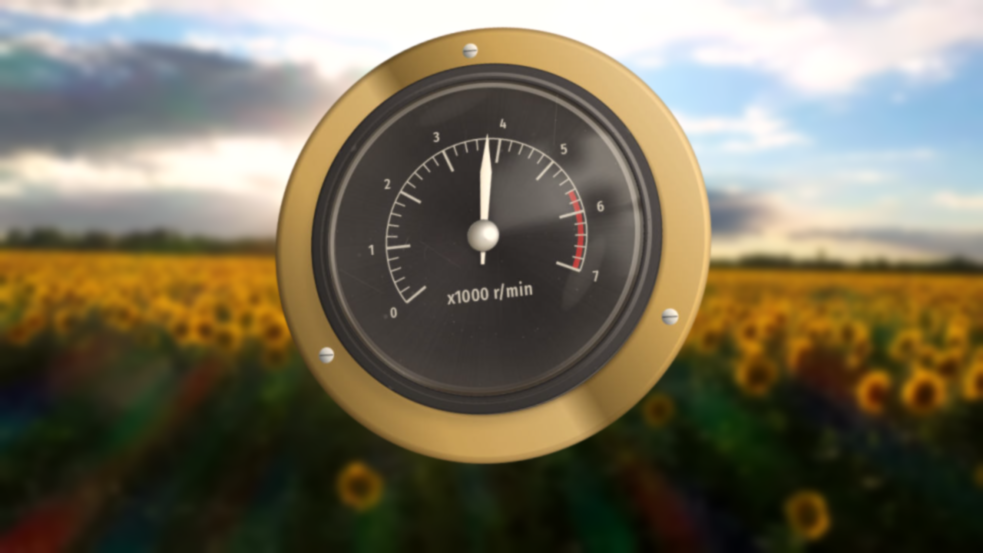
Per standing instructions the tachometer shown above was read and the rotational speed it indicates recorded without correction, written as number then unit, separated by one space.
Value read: 3800 rpm
